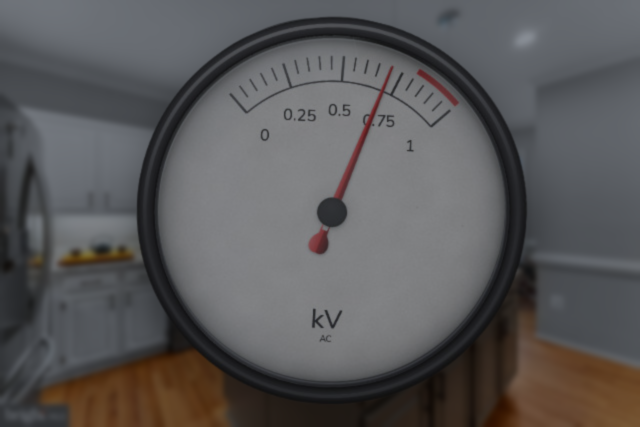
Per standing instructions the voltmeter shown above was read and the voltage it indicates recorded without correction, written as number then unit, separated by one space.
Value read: 0.7 kV
